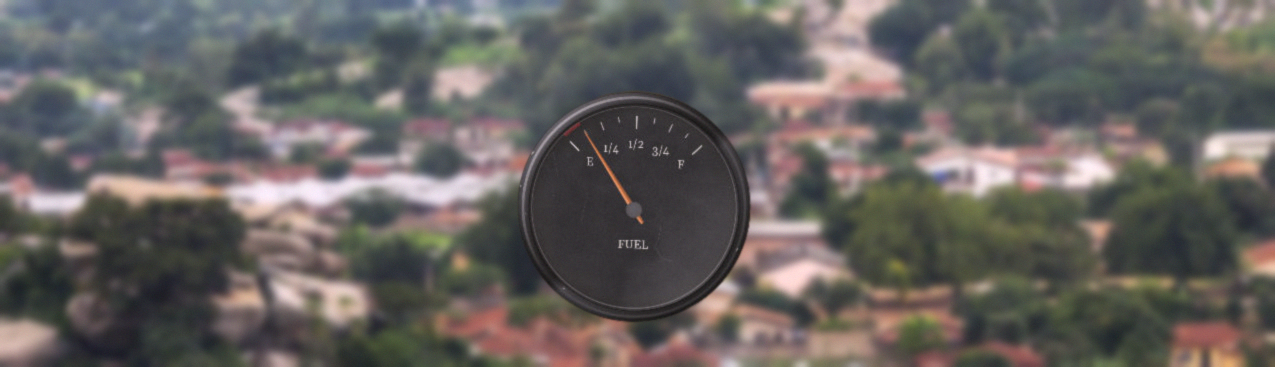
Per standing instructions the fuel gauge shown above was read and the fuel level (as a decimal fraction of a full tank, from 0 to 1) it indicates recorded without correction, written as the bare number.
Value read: 0.125
